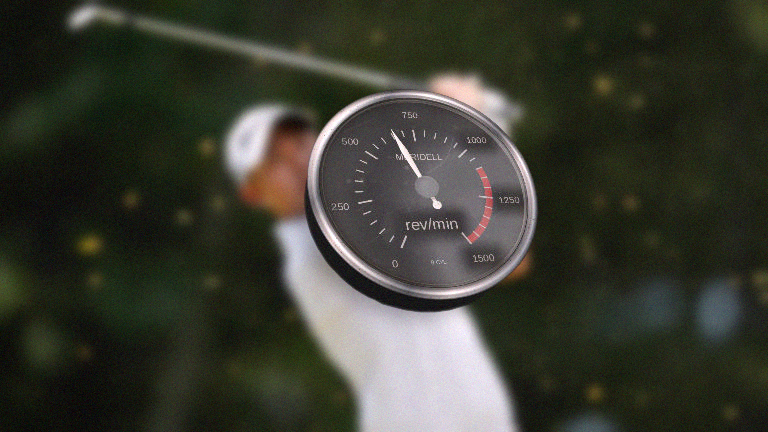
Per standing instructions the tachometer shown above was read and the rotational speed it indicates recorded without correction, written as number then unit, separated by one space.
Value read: 650 rpm
